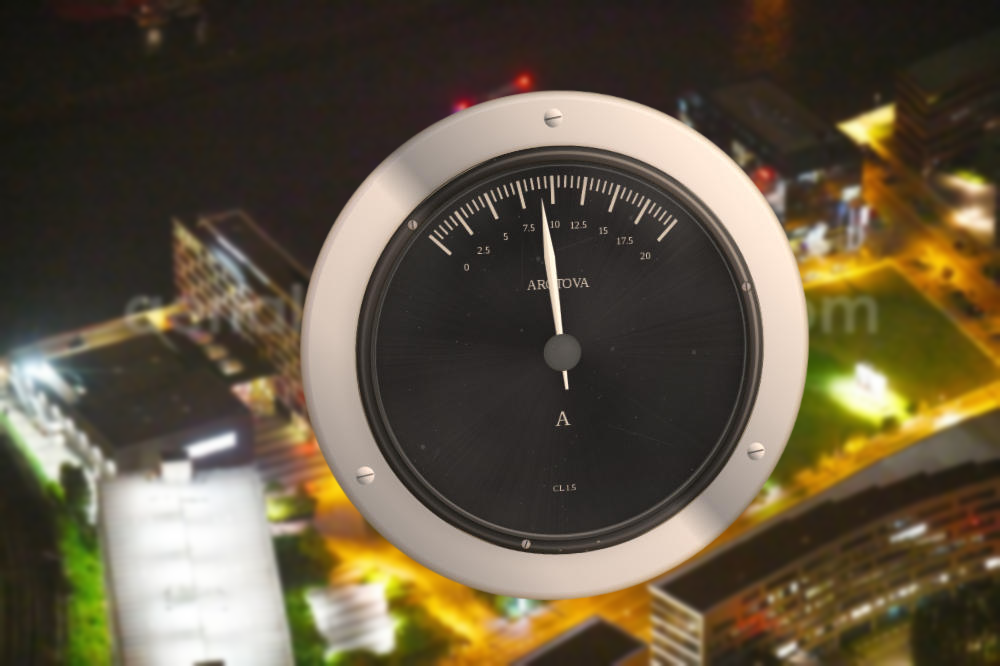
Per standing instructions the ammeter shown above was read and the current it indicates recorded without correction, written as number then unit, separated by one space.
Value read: 9 A
